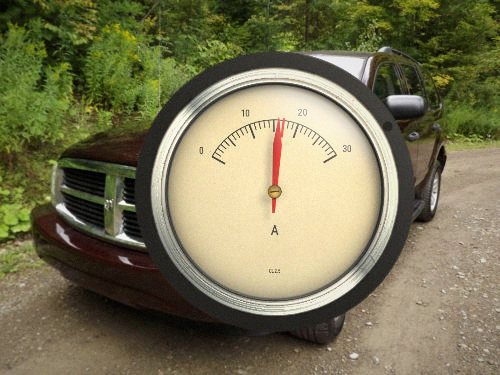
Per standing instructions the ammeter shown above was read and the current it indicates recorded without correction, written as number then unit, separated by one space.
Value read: 16 A
